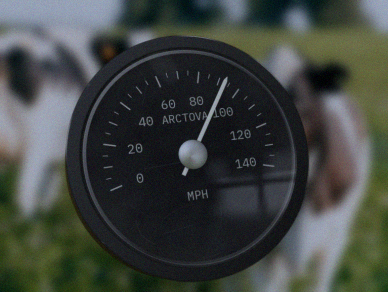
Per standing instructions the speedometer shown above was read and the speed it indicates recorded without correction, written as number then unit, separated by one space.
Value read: 92.5 mph
